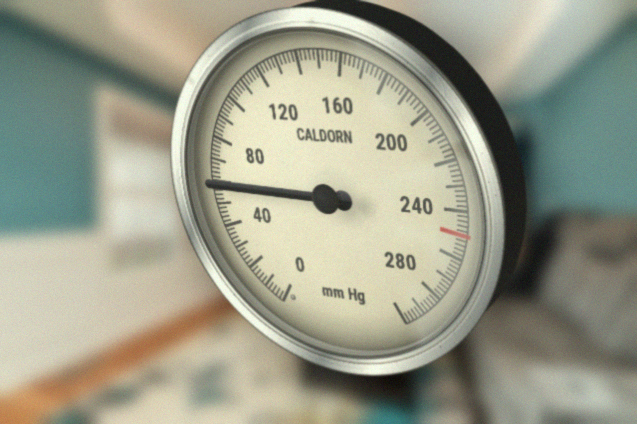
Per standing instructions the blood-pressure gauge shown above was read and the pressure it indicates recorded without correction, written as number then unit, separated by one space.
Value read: 60 mmHg
